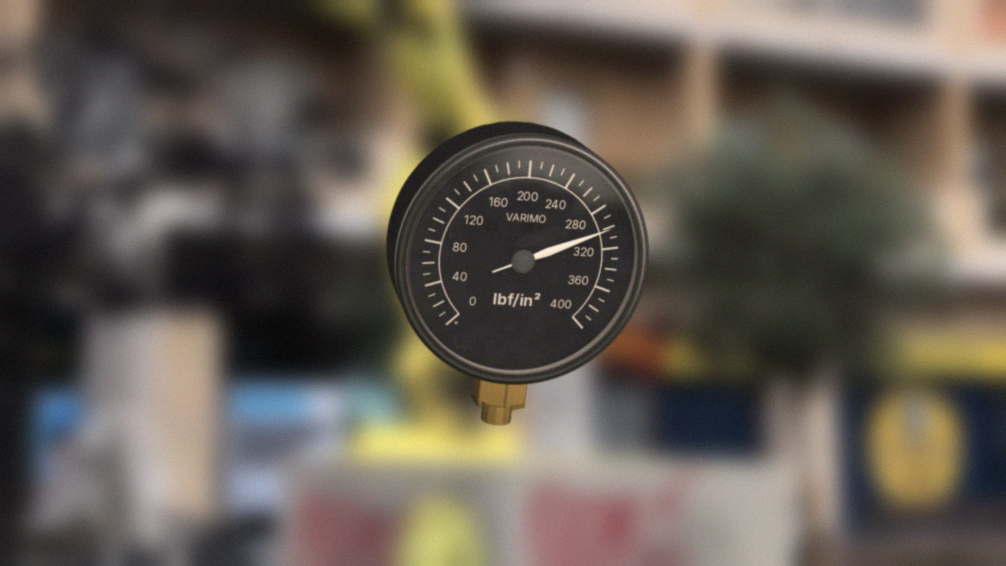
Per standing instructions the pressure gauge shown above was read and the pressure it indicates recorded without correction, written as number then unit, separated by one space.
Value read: 300 psi
